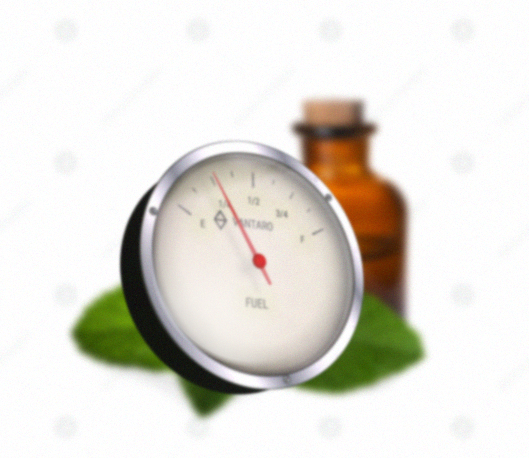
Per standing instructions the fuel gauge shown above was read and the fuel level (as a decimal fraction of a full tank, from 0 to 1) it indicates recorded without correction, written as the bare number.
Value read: 0.25
